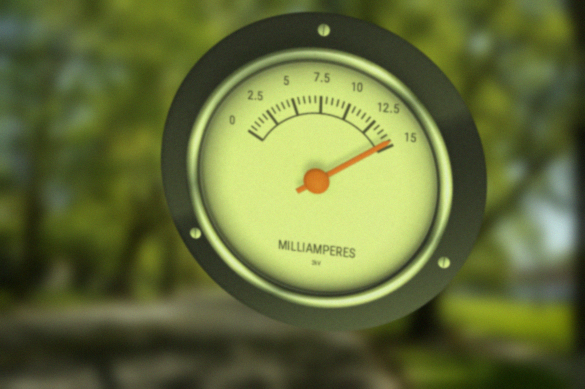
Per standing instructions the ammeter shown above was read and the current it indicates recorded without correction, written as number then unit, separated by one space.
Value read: 14.5 mA
